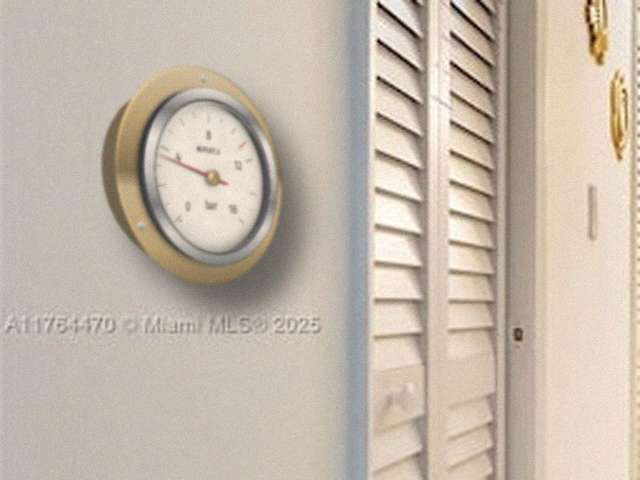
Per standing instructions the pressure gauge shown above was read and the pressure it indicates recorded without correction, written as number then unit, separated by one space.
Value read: 3.5 bar
